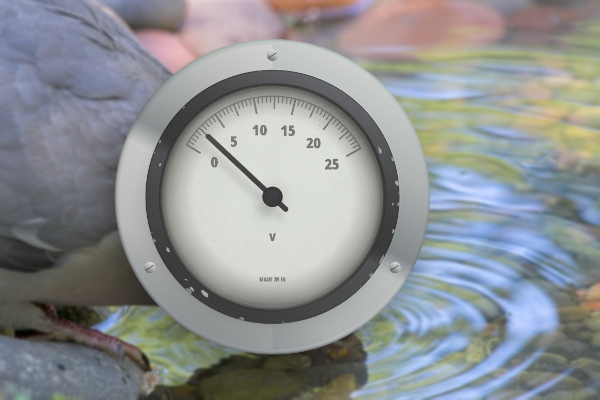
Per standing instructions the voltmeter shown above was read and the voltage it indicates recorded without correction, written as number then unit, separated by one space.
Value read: 2.5 V
